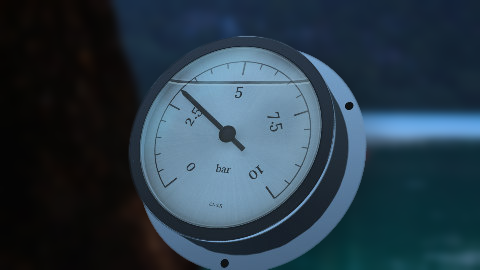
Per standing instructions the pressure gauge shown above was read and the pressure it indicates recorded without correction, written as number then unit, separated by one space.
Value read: 3 bar
